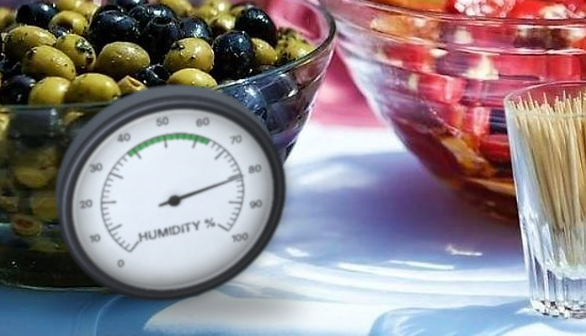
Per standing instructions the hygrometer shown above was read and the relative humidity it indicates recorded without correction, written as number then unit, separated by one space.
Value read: 80 %
